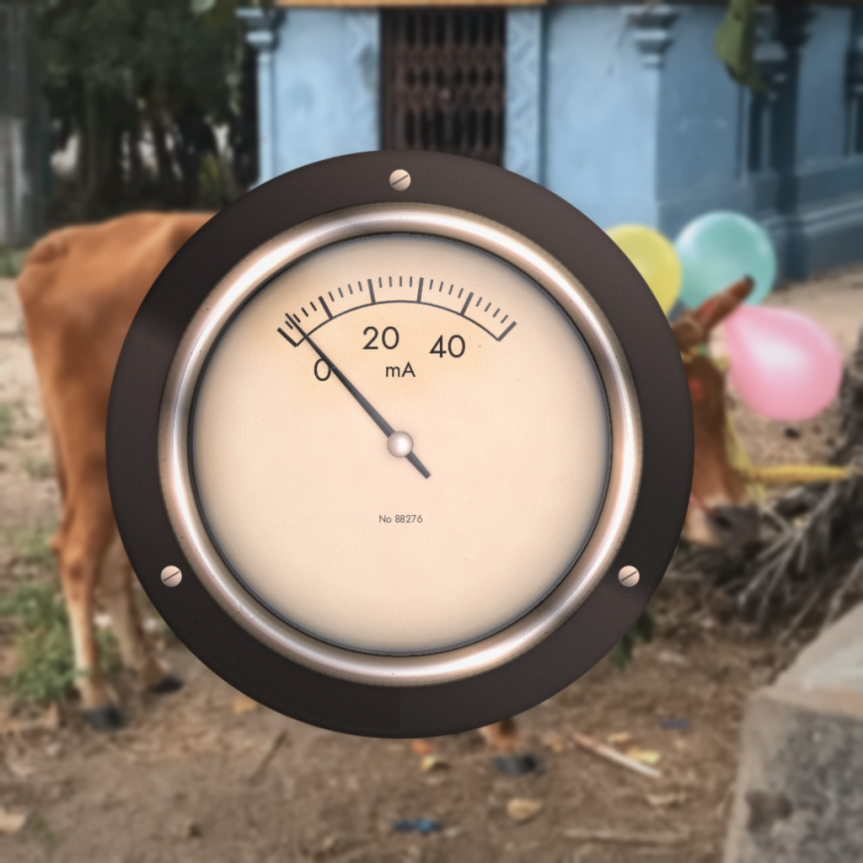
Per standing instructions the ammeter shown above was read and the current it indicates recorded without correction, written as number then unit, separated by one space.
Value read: 3 mA
